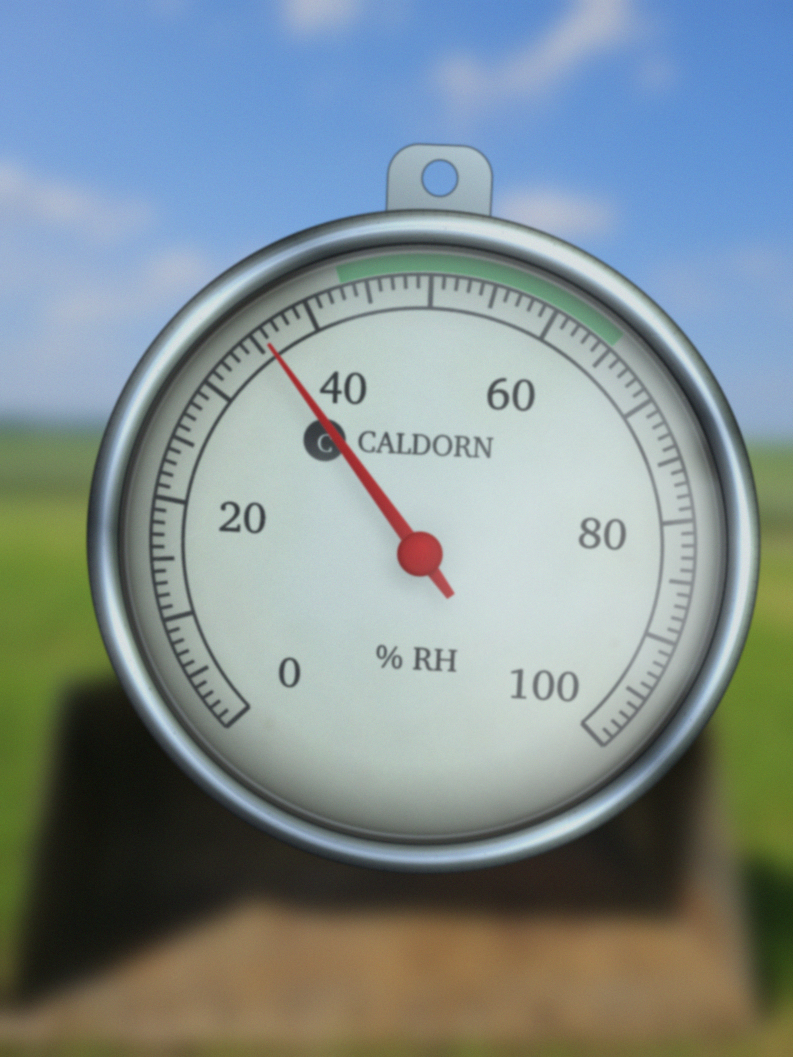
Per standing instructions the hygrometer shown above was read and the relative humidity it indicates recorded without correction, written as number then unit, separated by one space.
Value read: 36 %
